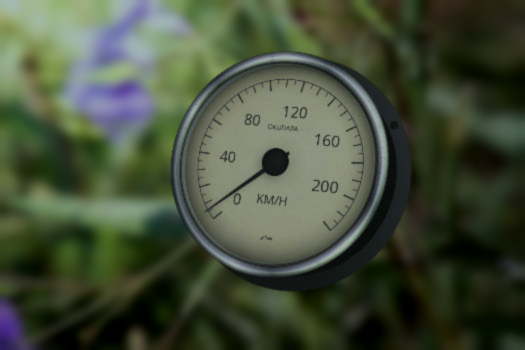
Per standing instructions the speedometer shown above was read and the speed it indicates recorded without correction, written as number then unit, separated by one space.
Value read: 5 km/h
